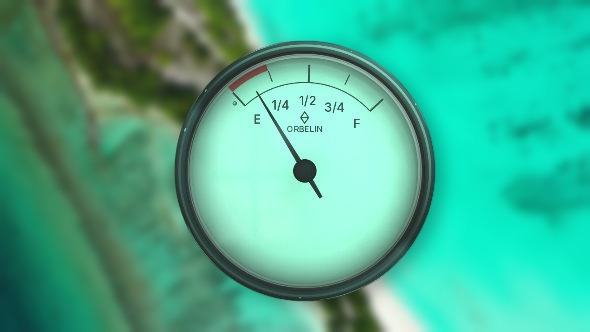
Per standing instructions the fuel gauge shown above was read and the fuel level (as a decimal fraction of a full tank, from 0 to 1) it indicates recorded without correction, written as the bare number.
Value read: 0.125
